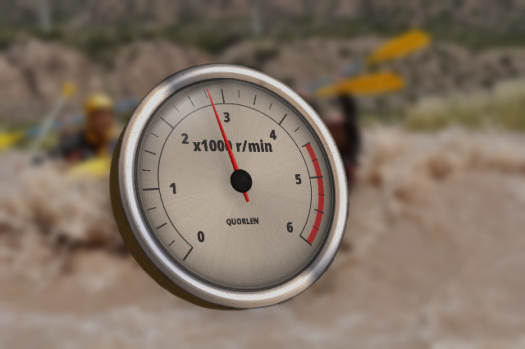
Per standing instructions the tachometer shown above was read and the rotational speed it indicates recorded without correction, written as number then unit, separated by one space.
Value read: 2750 rpm
